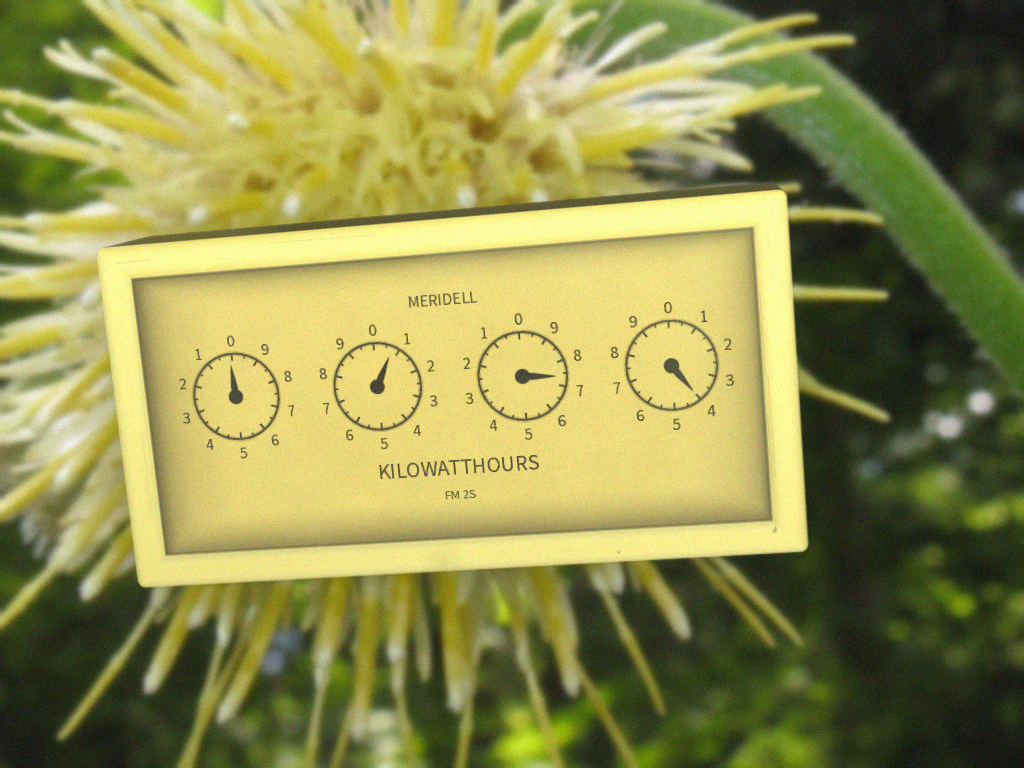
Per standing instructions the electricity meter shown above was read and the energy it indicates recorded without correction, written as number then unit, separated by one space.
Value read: 74 kWh
